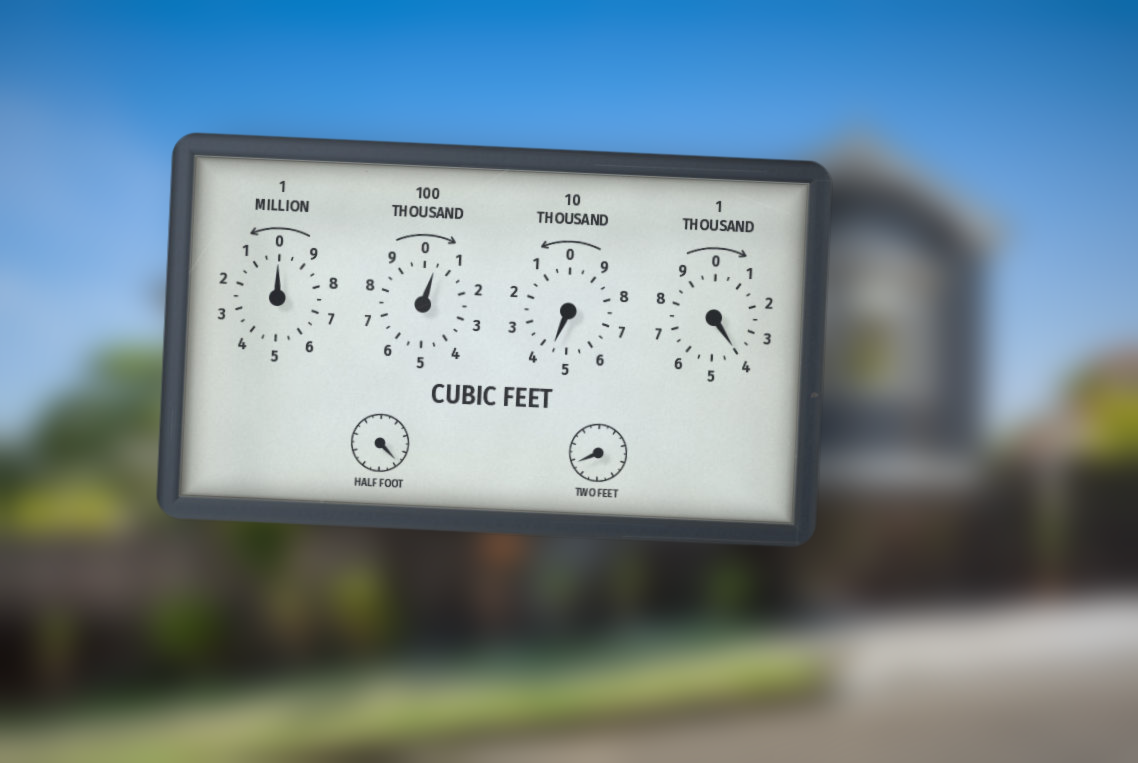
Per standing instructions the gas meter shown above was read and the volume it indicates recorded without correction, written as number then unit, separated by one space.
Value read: 4400 ft³
